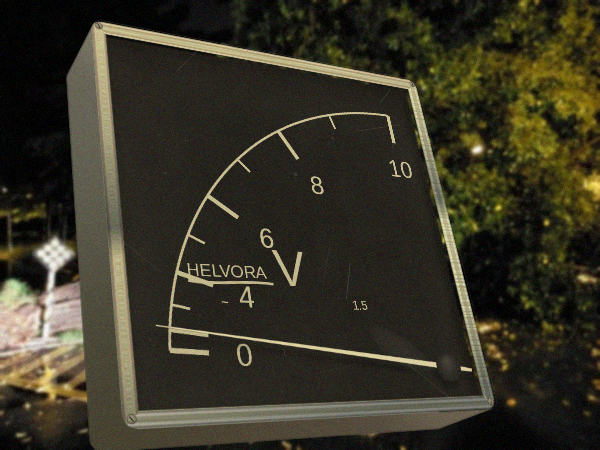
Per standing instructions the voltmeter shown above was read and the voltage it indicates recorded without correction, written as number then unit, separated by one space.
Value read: 2 V
